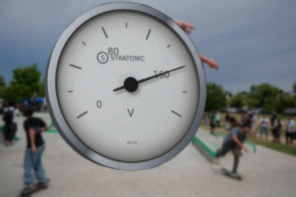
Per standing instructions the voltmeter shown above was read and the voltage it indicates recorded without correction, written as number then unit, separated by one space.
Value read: 160 V
